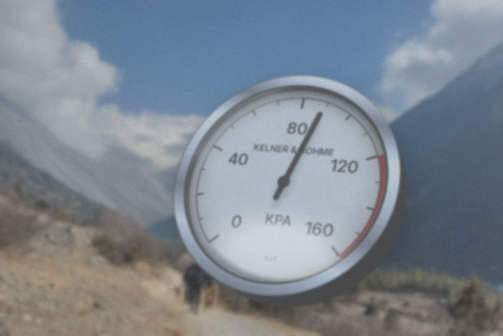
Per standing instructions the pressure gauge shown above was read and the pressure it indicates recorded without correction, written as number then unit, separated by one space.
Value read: 90 kPa
